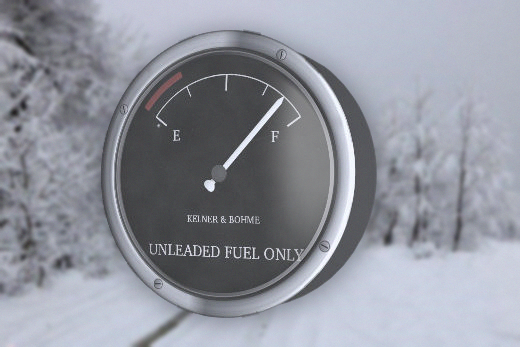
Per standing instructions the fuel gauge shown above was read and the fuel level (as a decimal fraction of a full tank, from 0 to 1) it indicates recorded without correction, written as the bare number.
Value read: 0.875
